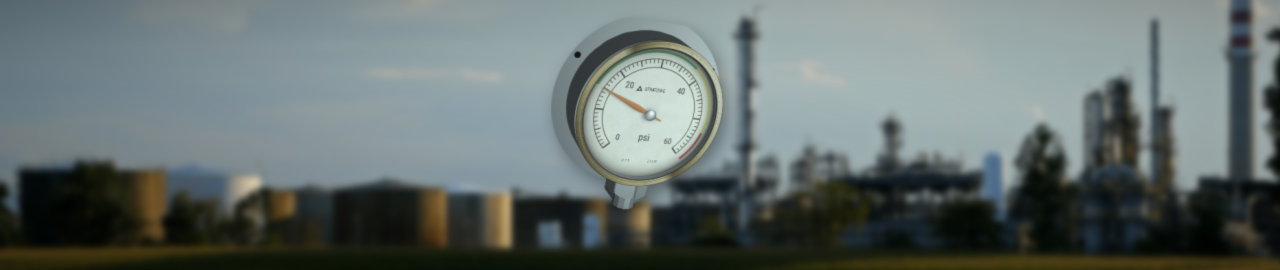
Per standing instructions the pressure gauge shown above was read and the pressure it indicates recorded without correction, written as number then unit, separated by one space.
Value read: 15 psi
